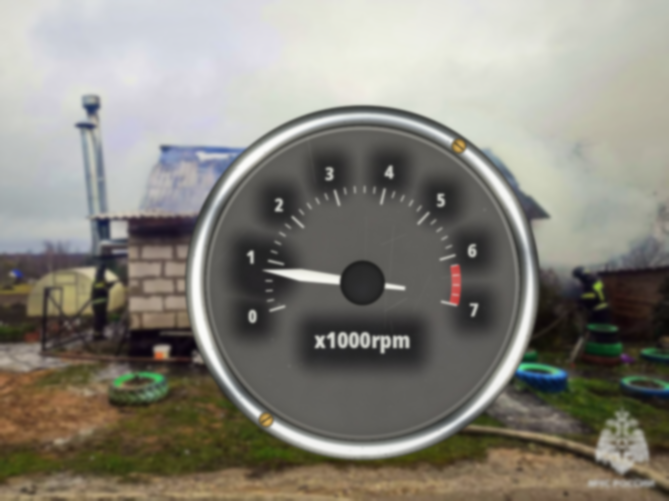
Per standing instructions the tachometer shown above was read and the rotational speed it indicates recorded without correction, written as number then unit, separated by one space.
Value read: 800 rpm
